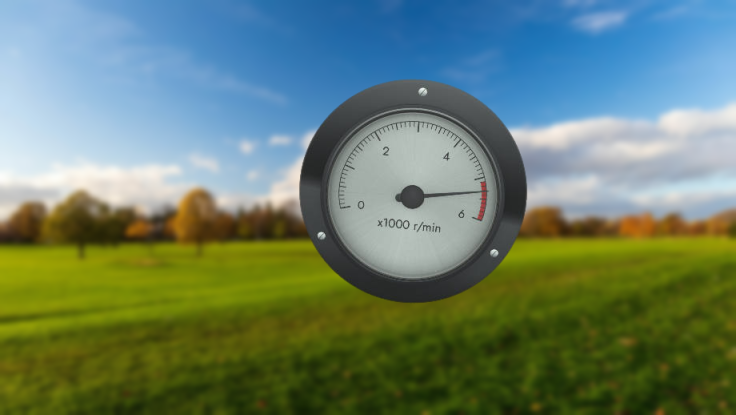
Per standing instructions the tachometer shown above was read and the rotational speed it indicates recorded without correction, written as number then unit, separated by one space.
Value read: 5300 rpm
